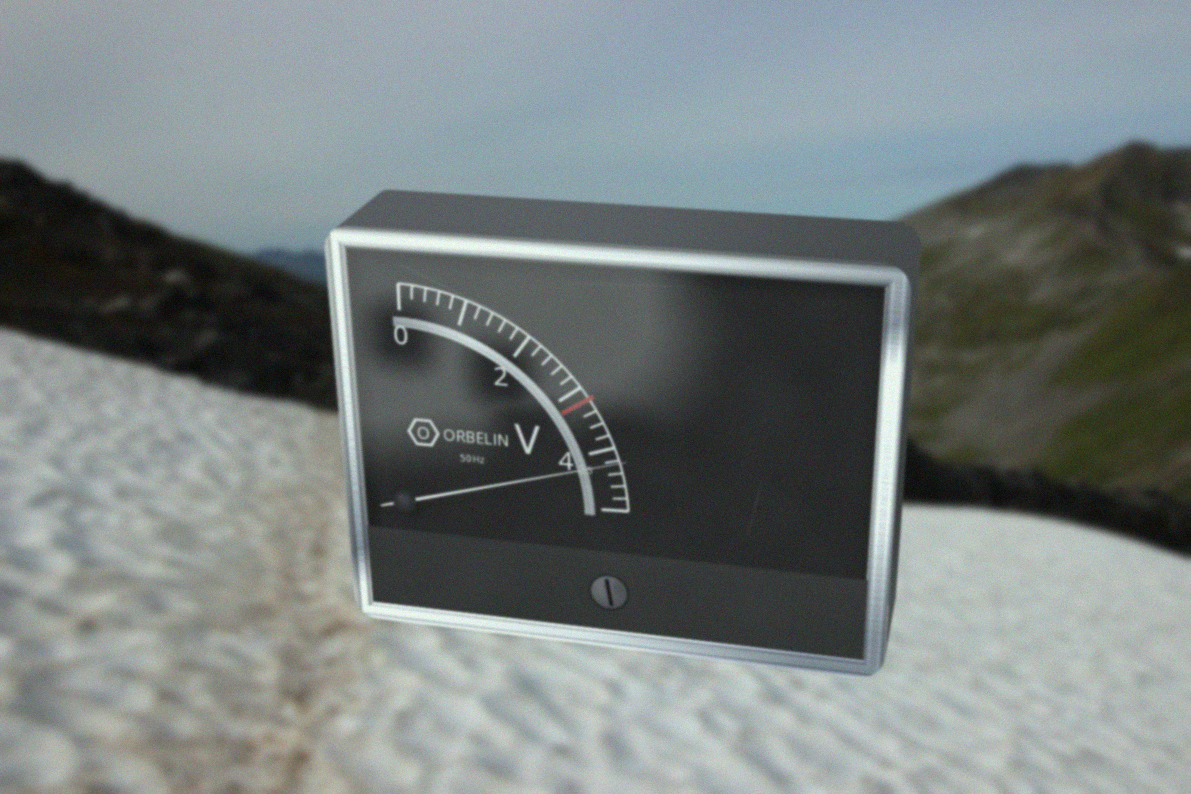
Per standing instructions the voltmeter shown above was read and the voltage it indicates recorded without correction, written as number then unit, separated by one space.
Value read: 4.2 V
